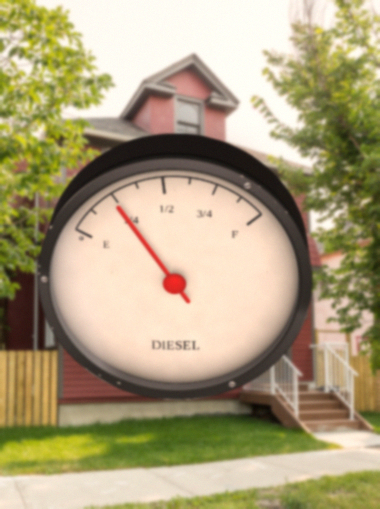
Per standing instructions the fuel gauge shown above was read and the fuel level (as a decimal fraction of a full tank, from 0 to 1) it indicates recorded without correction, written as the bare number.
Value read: 0.25
